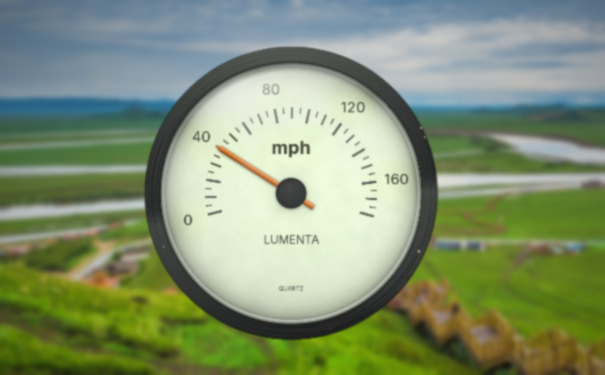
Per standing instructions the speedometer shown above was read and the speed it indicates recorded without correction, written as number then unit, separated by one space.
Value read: 40 mph
